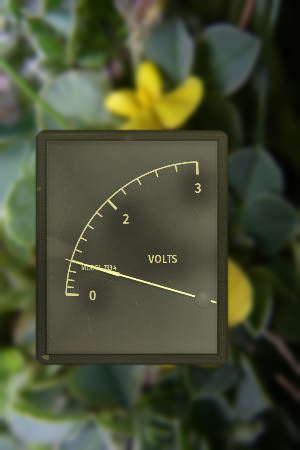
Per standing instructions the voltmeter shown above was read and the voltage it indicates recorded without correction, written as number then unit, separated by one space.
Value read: 1 V
